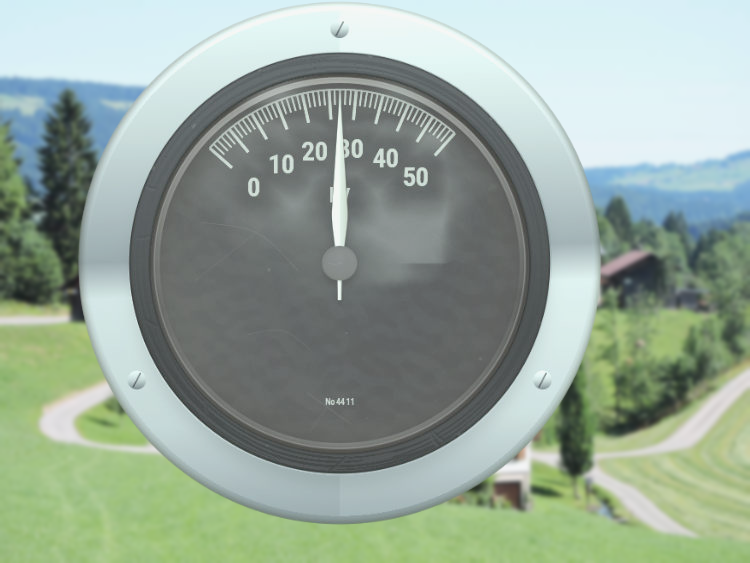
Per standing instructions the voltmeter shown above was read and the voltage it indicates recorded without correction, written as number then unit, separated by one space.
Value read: 27 kV
